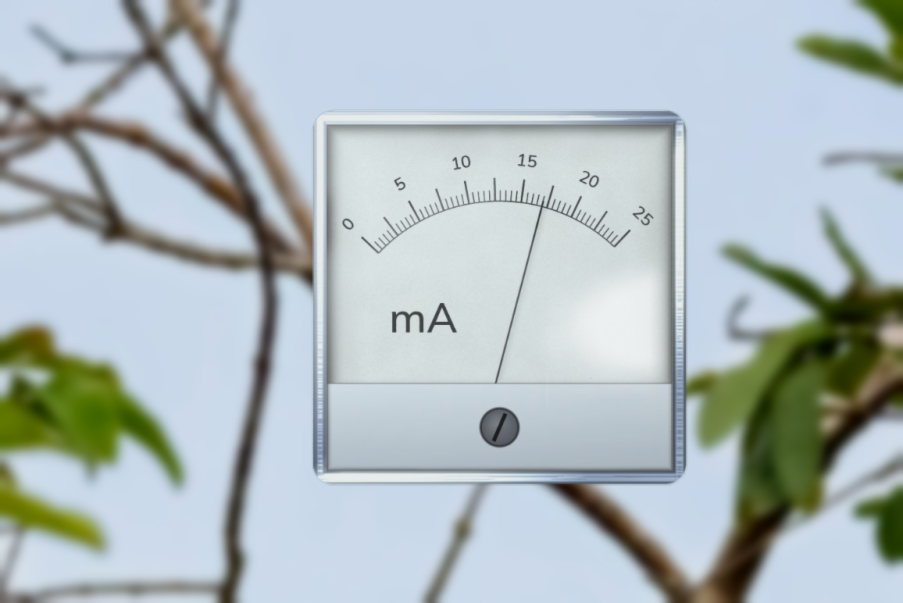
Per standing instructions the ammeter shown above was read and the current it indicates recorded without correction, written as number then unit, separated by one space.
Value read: 17 mA
